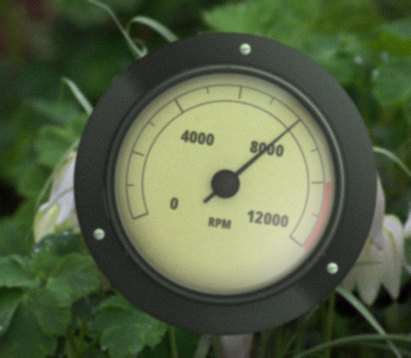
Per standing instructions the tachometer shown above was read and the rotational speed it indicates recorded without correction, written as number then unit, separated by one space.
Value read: 8000 rpm
